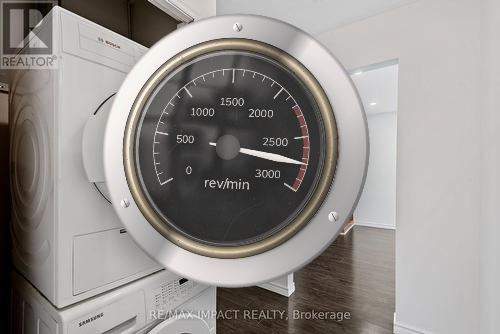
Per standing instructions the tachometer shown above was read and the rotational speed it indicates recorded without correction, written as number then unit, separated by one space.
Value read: 2750 rpm
